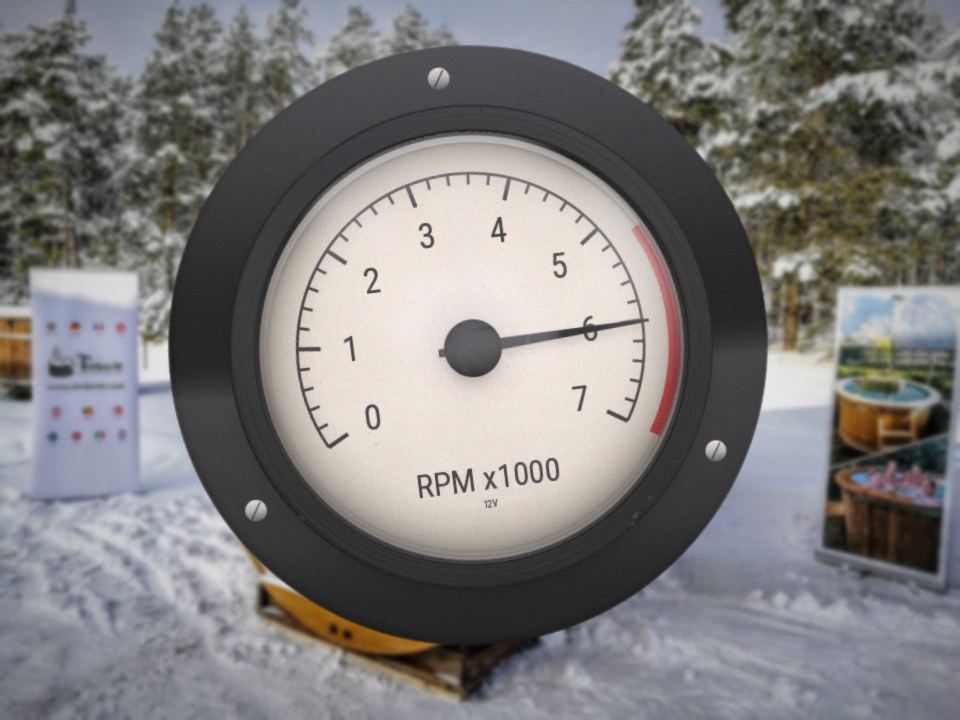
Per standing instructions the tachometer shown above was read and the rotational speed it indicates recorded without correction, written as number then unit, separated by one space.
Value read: 6000 rpm
